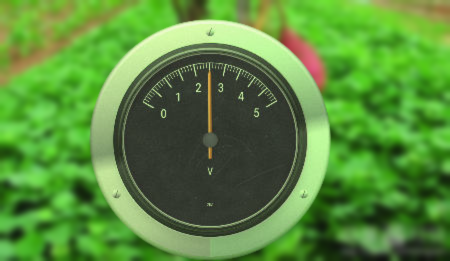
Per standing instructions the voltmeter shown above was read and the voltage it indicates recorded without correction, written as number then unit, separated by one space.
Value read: 2.5 V
